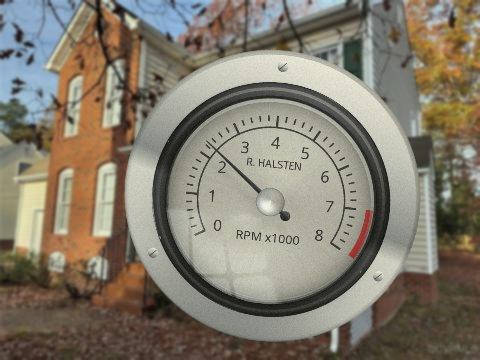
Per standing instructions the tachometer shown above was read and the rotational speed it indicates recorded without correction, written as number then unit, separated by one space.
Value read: 2300 rpm
